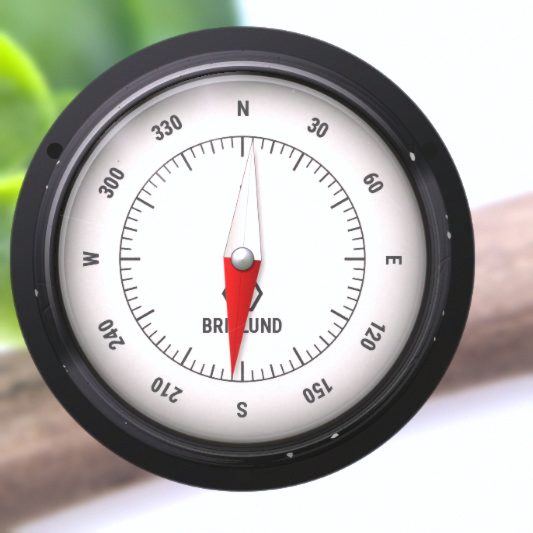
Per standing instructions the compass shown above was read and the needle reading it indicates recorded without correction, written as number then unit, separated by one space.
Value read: 185 °
